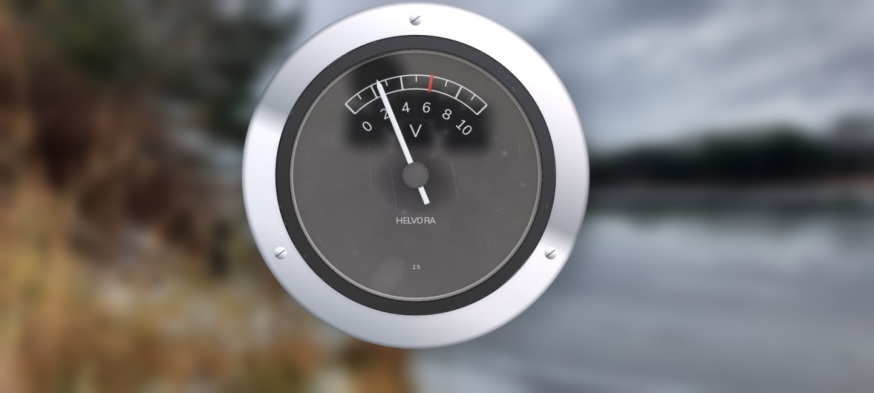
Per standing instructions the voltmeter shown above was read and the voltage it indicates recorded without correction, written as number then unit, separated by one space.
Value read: 2.5 V
